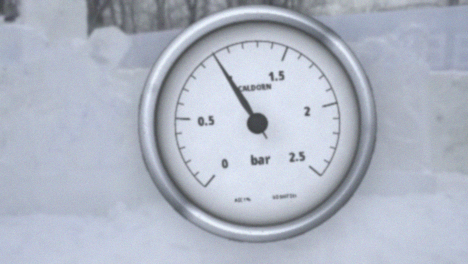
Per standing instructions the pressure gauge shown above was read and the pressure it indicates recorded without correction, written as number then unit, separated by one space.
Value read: 1 bar
